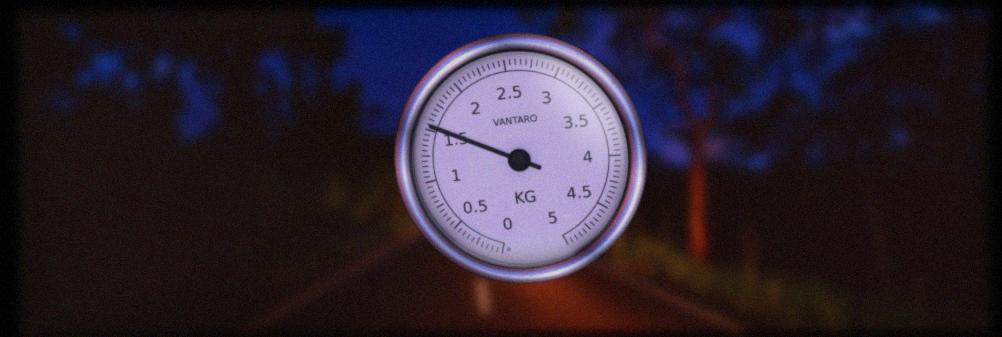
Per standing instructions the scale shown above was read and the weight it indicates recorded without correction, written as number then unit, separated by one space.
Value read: 1.55 kg
